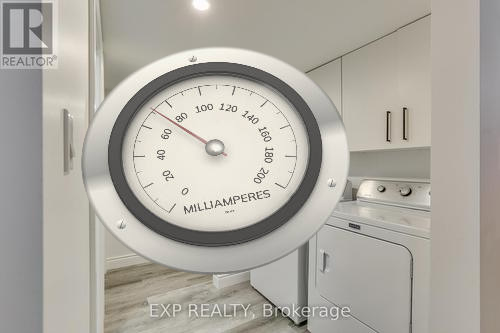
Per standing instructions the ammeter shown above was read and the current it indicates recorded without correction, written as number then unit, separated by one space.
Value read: 70 mA
